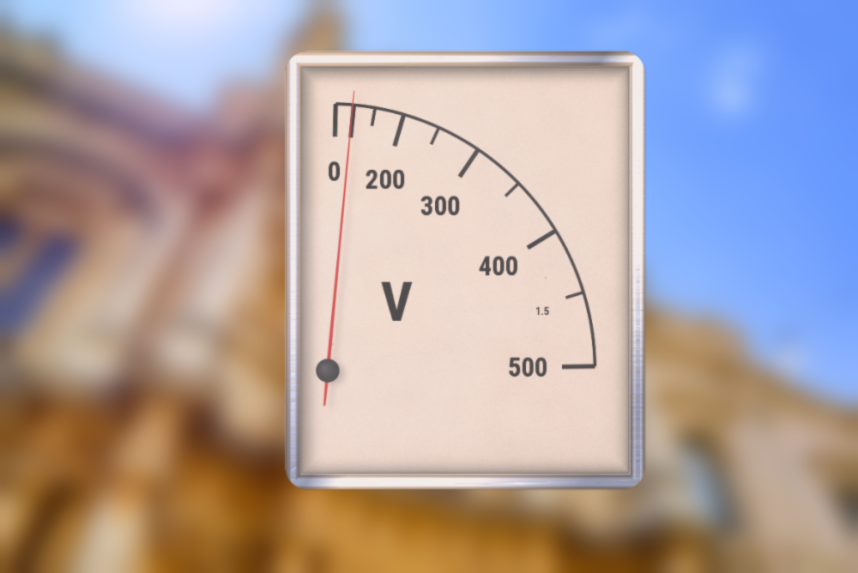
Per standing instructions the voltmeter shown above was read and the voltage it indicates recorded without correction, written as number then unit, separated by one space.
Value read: 100 V
